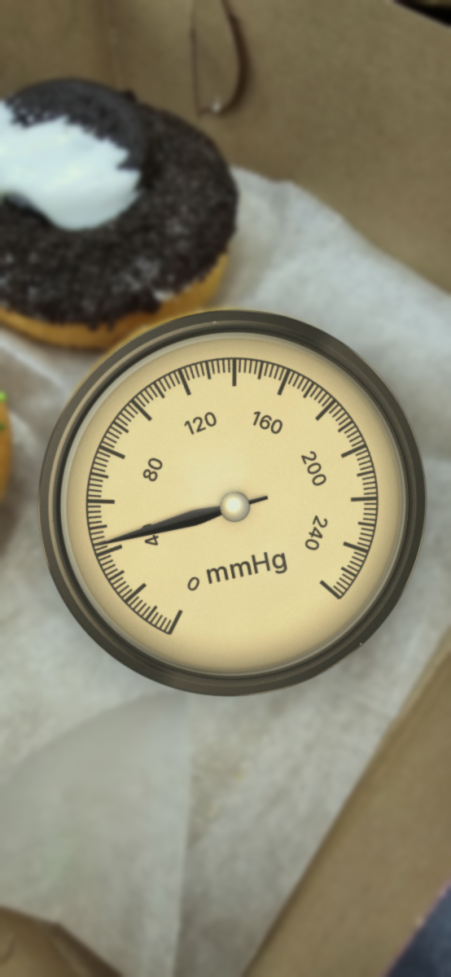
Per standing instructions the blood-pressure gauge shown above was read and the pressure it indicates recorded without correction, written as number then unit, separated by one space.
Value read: 44 mmHg
